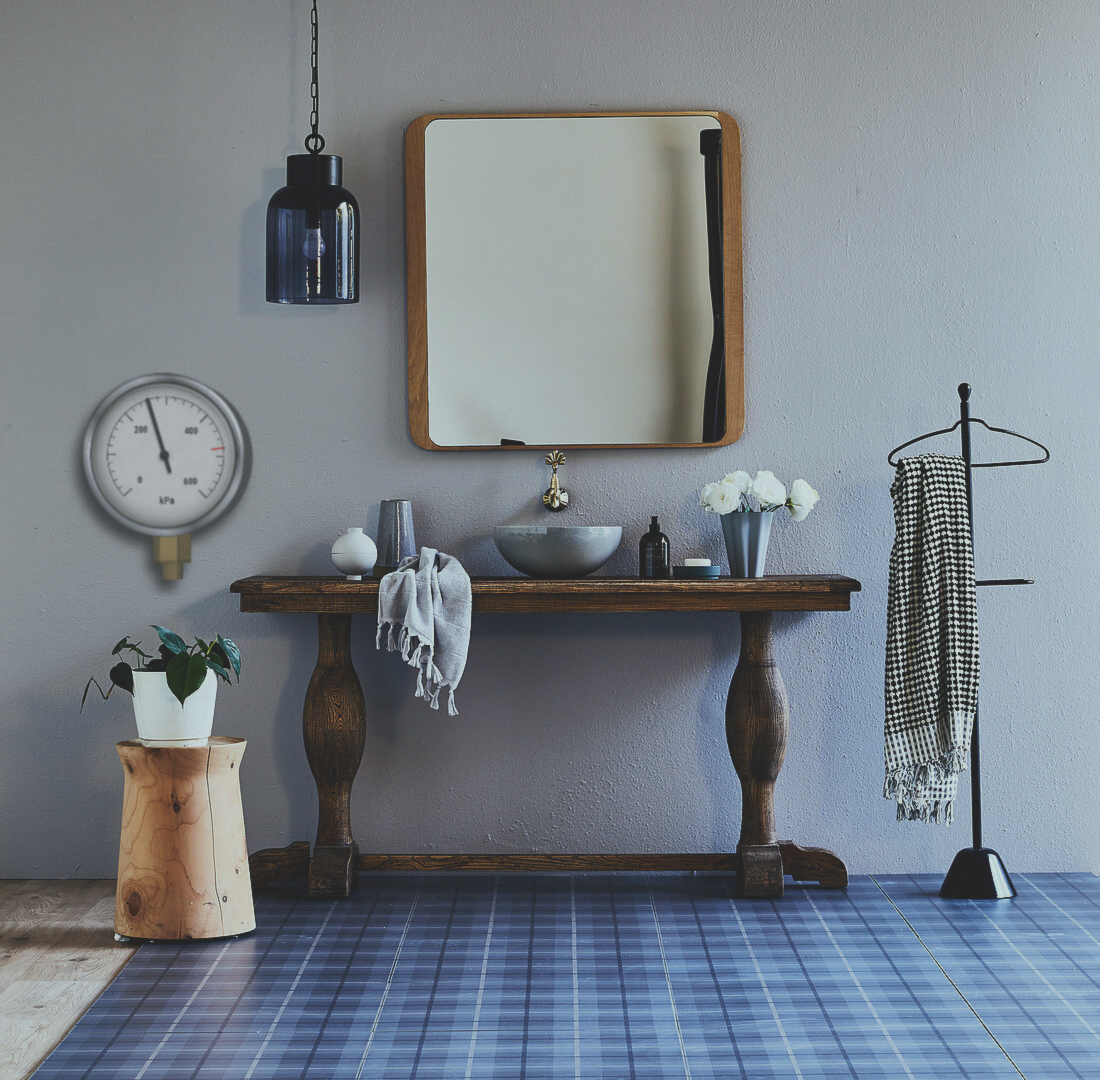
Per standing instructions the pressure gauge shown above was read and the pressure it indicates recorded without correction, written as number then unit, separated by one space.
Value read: 260 kPa
